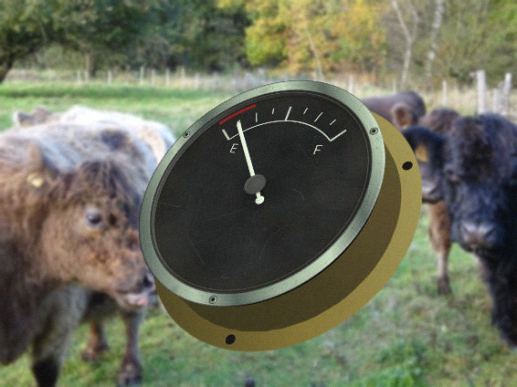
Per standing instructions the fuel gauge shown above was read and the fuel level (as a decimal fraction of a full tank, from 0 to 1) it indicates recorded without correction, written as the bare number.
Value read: 0.125
